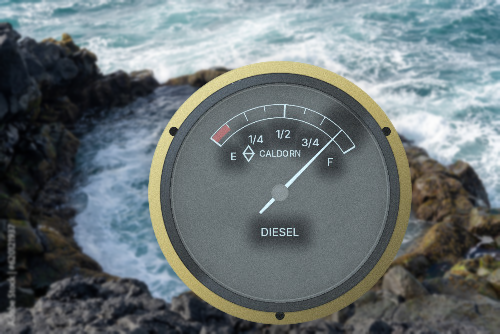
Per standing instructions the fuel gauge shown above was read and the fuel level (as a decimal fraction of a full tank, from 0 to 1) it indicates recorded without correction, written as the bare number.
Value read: 0.875
